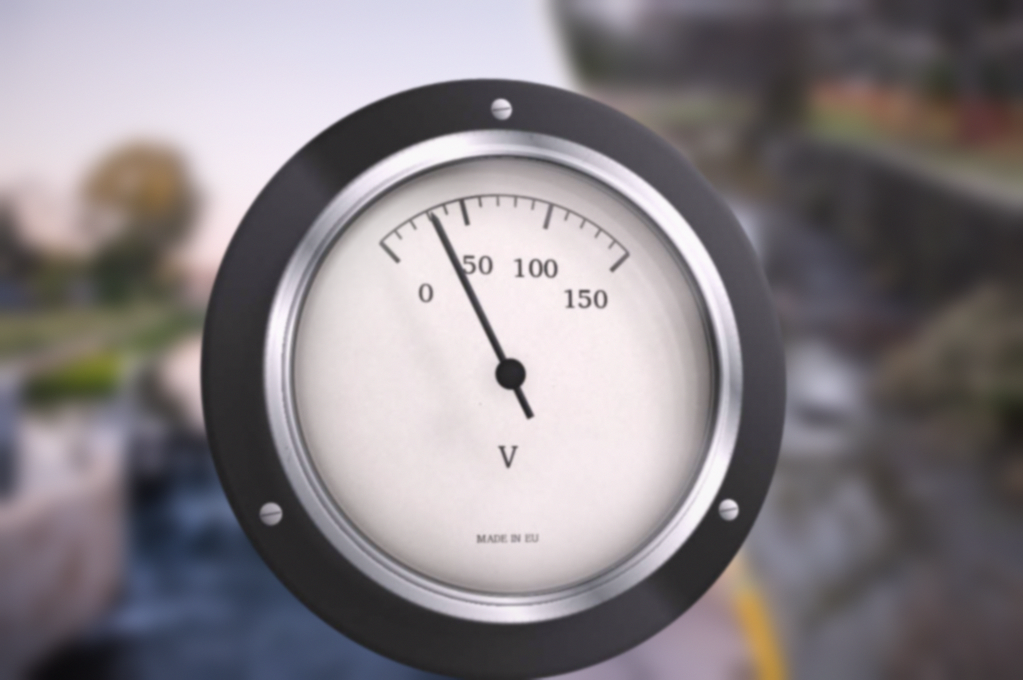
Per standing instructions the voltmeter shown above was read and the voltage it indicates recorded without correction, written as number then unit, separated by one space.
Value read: 30 V
